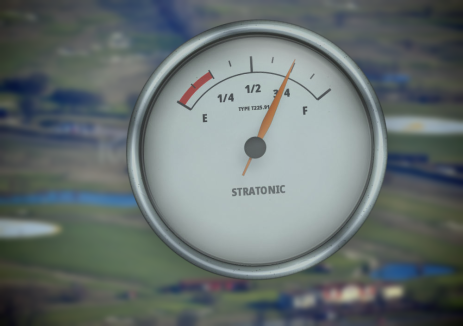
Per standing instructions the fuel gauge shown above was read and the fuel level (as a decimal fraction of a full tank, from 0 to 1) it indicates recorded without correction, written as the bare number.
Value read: 0.75
